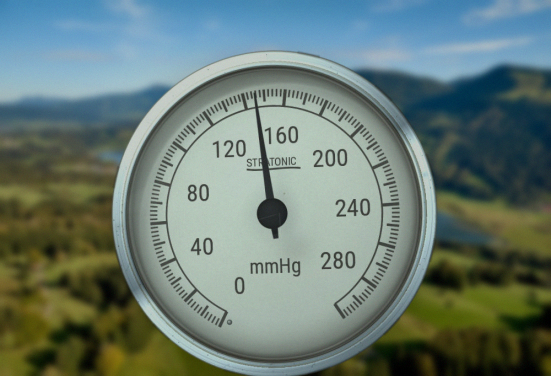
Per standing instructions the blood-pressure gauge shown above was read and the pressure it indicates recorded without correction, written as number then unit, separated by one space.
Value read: 146 mmHg
